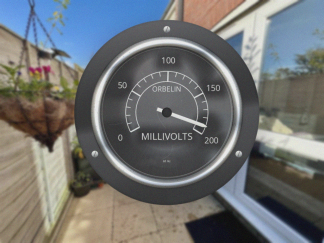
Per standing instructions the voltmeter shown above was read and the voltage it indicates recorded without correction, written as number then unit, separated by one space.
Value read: 190 mV
